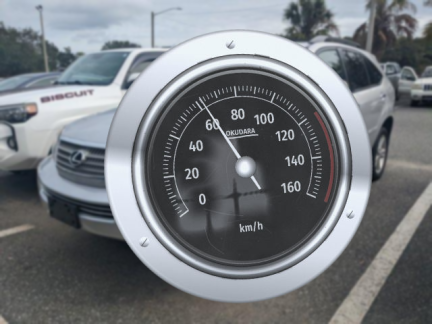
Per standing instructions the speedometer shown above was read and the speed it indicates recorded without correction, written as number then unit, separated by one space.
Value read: 62 km/h
